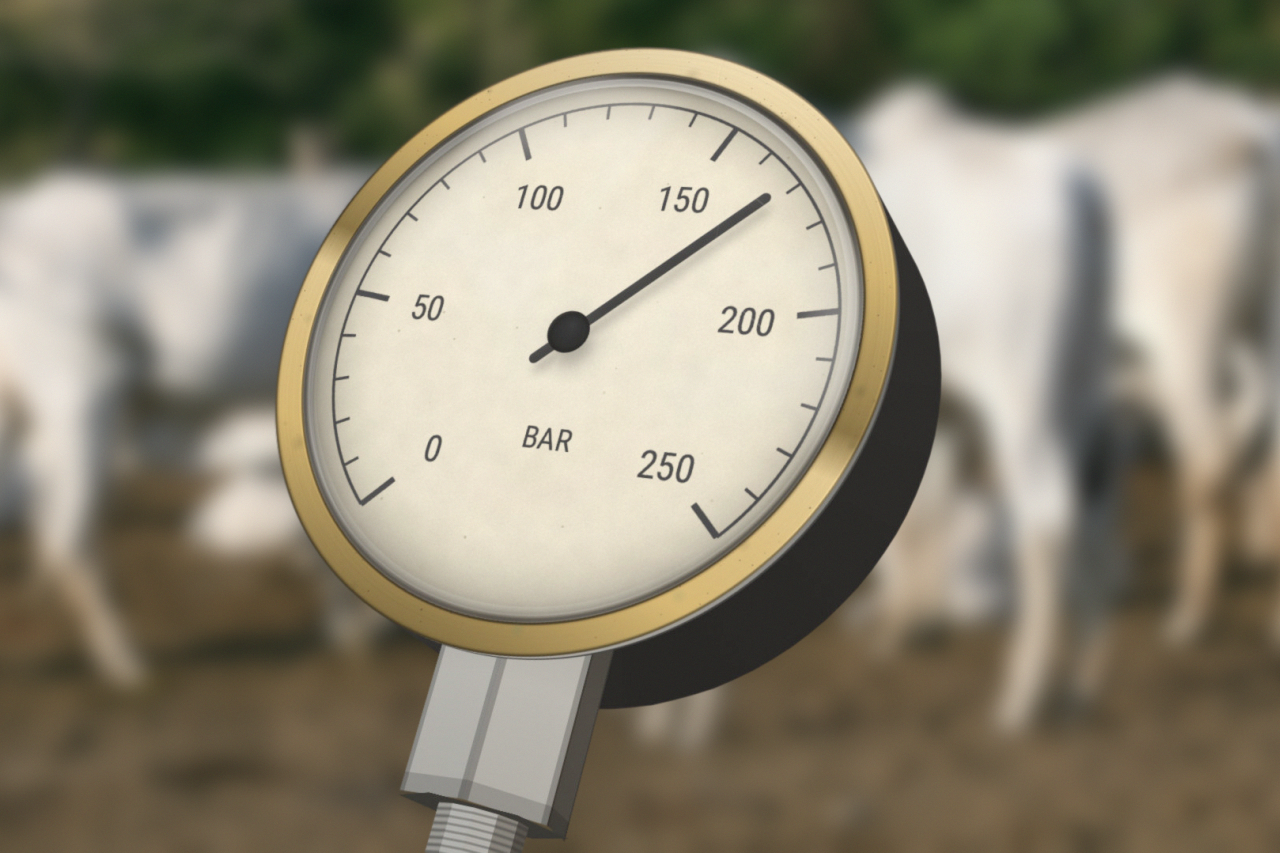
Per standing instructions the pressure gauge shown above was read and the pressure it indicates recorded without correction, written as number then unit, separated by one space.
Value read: 170 bar
